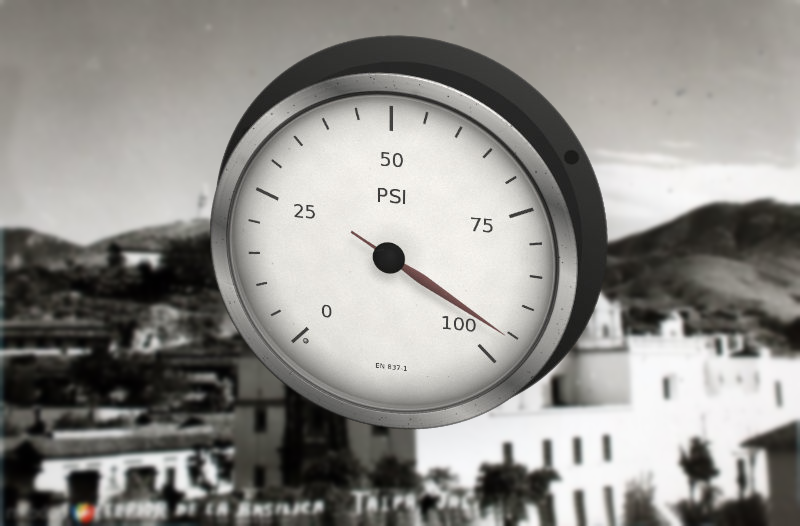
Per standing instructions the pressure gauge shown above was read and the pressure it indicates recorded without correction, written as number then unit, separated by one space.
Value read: 95 psi
